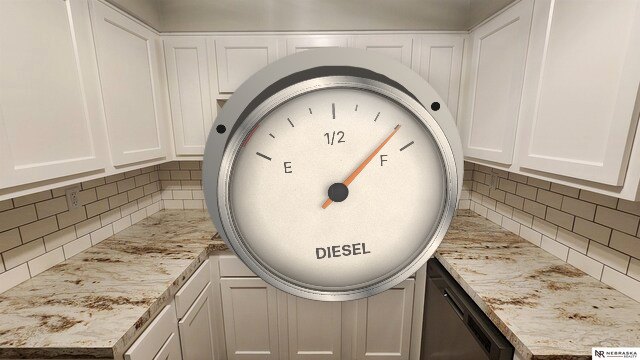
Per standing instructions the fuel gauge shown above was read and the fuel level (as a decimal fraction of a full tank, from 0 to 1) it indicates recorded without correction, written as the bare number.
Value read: 0.875
